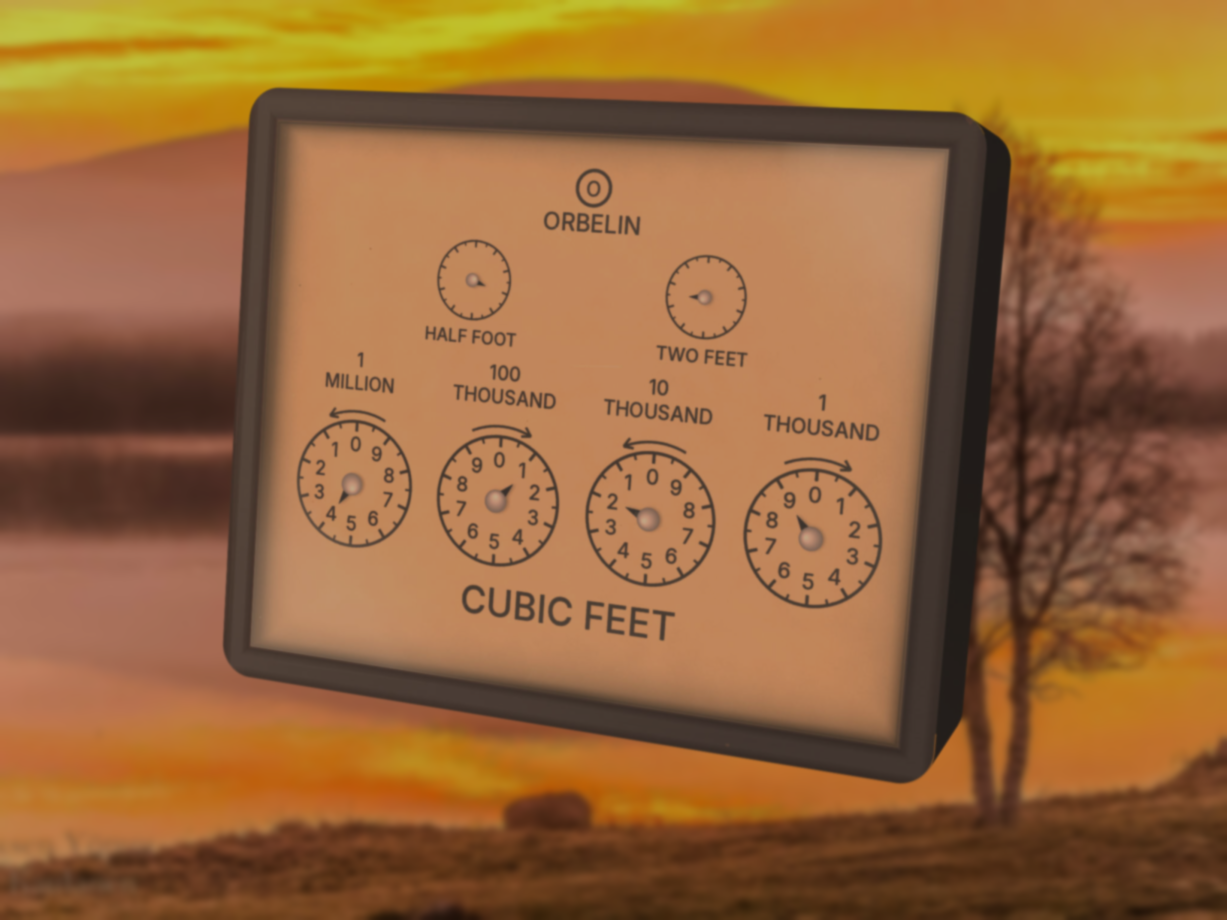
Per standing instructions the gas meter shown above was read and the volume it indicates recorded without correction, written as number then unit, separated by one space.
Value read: 411900 ft³
